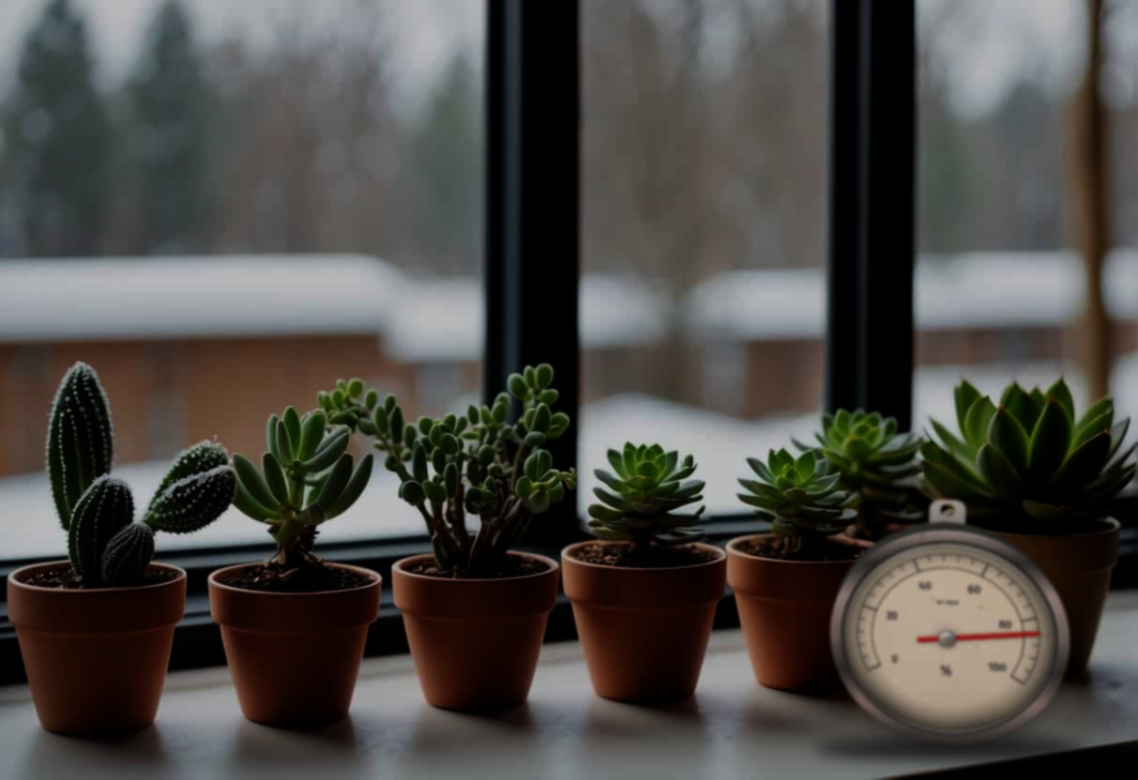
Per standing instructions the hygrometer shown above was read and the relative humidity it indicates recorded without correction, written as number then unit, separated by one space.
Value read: 84 %
